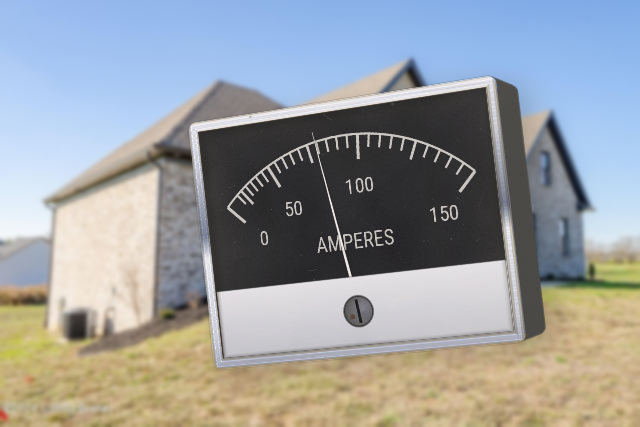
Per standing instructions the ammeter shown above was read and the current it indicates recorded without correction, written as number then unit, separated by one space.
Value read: 80 A
